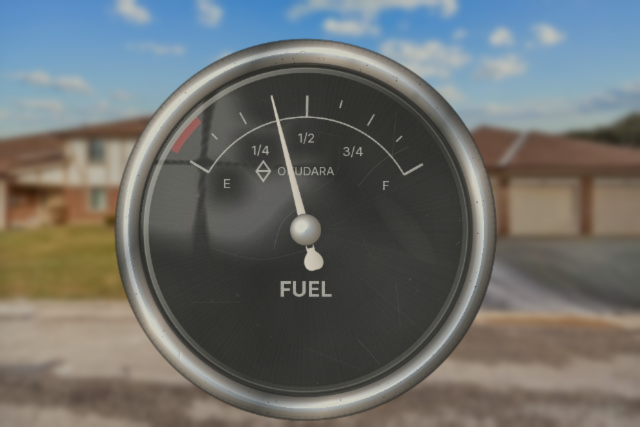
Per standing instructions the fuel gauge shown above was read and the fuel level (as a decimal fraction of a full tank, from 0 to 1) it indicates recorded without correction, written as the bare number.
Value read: 0.375
